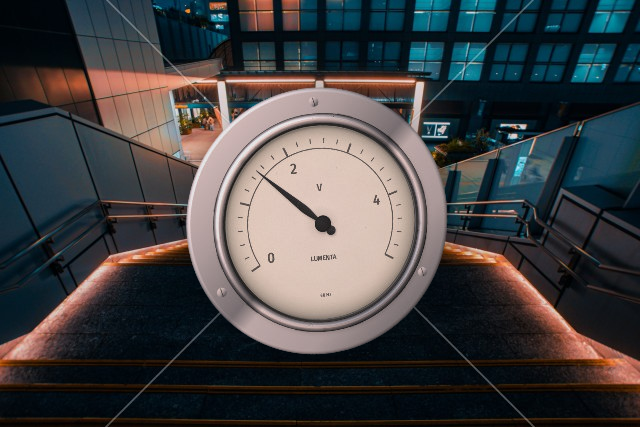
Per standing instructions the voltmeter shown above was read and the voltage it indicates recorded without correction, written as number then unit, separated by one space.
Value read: 1.5 V
